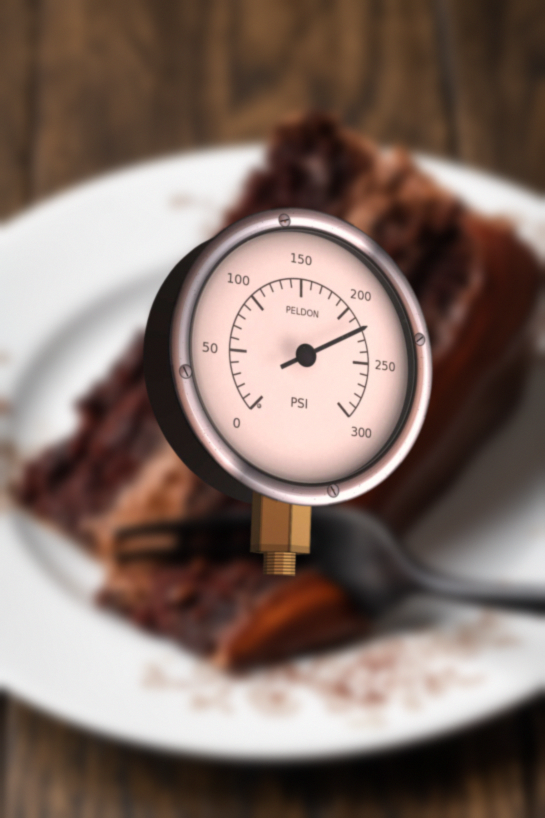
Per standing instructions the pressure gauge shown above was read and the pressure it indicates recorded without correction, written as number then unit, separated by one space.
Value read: 220 psi
